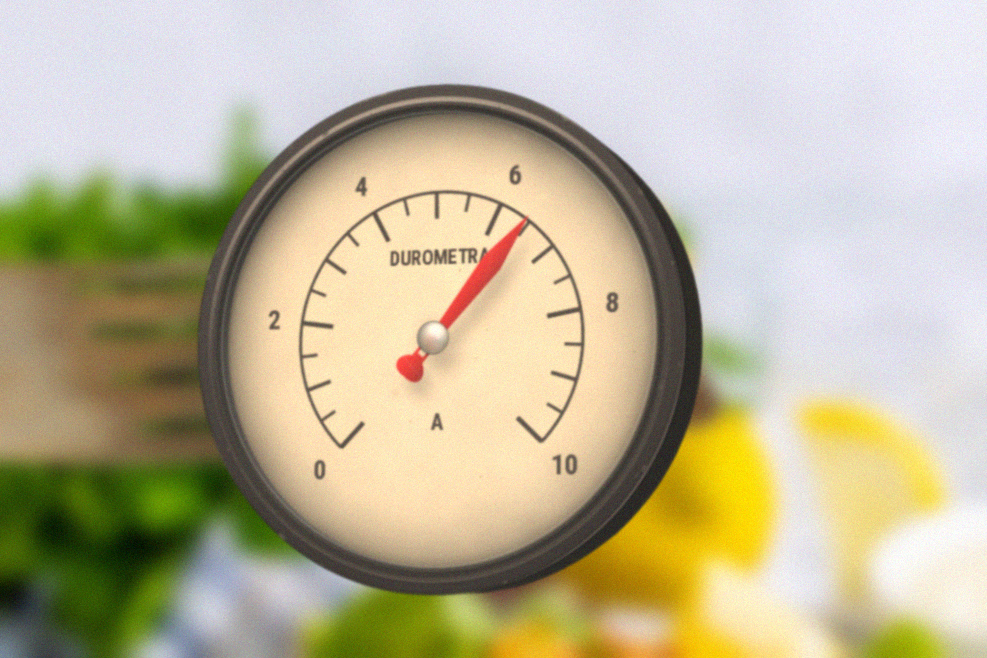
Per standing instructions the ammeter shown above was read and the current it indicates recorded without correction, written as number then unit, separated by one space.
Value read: 6.5 A
